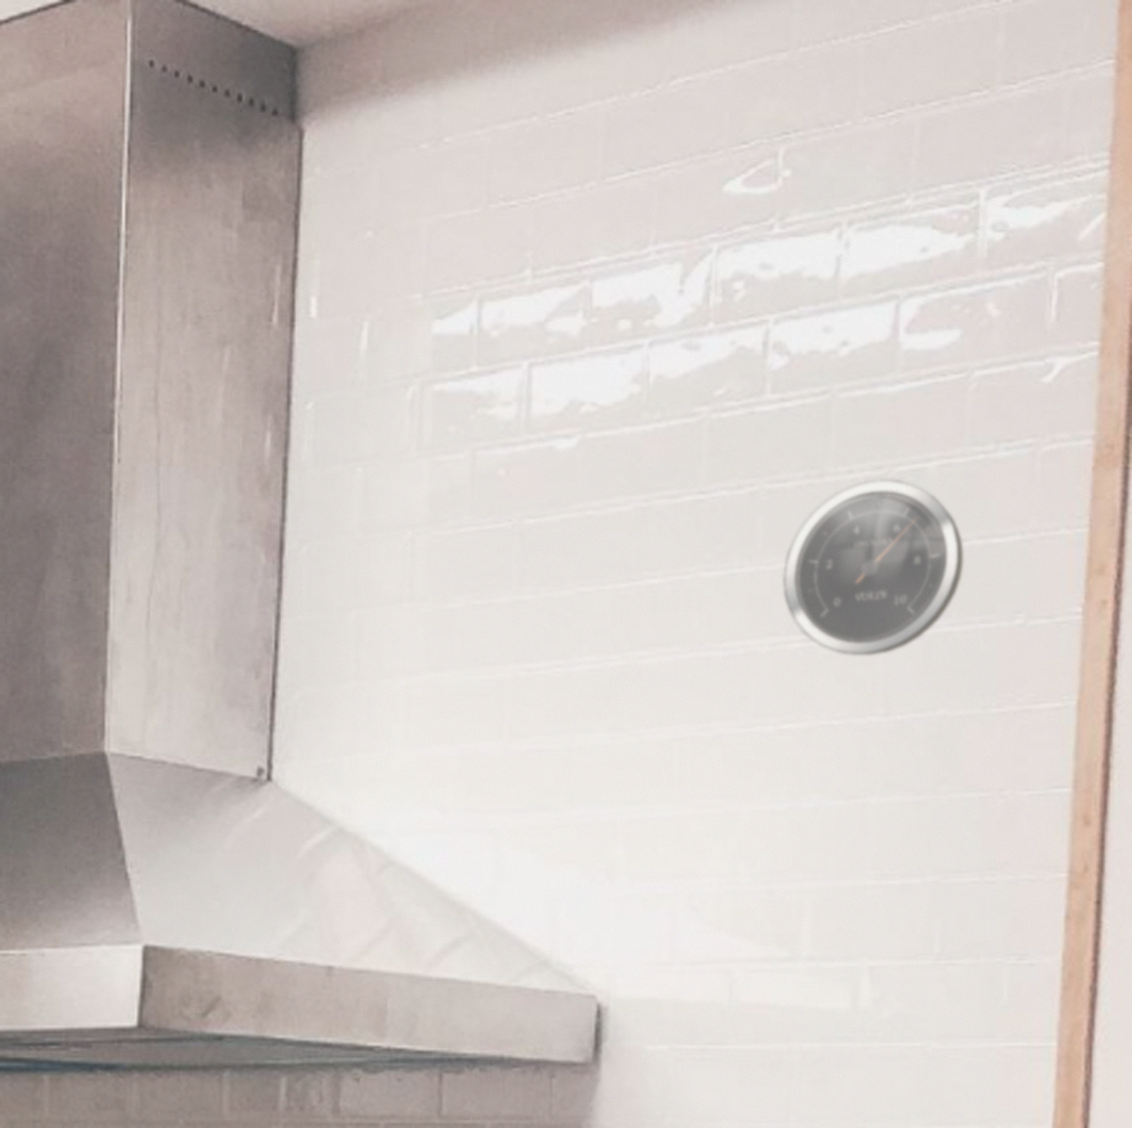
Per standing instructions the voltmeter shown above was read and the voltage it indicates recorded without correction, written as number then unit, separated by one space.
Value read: 6.5 V
